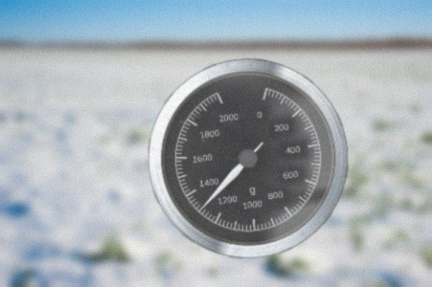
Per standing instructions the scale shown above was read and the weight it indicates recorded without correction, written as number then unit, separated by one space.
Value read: 1300 g
